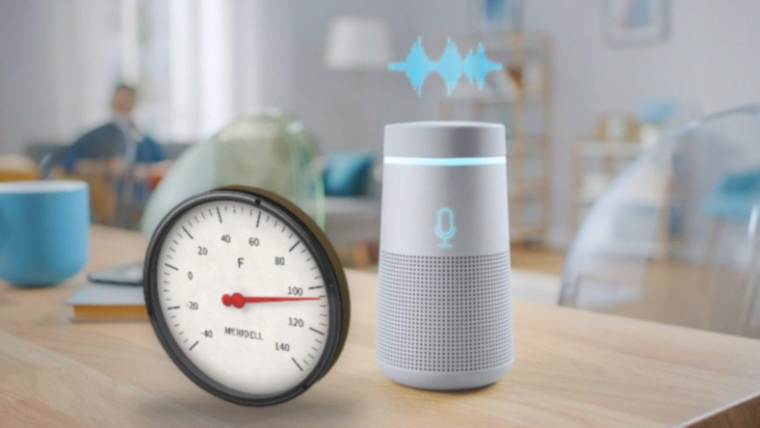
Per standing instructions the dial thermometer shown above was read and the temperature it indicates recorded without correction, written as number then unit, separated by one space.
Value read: 104 °F
